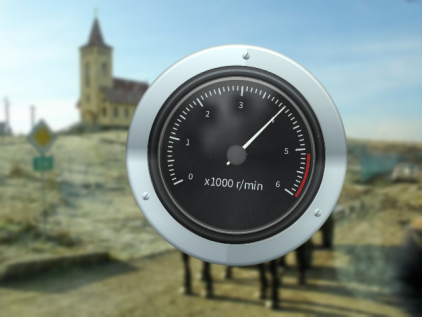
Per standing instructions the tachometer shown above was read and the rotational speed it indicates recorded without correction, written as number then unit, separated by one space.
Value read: 4000 rpm
